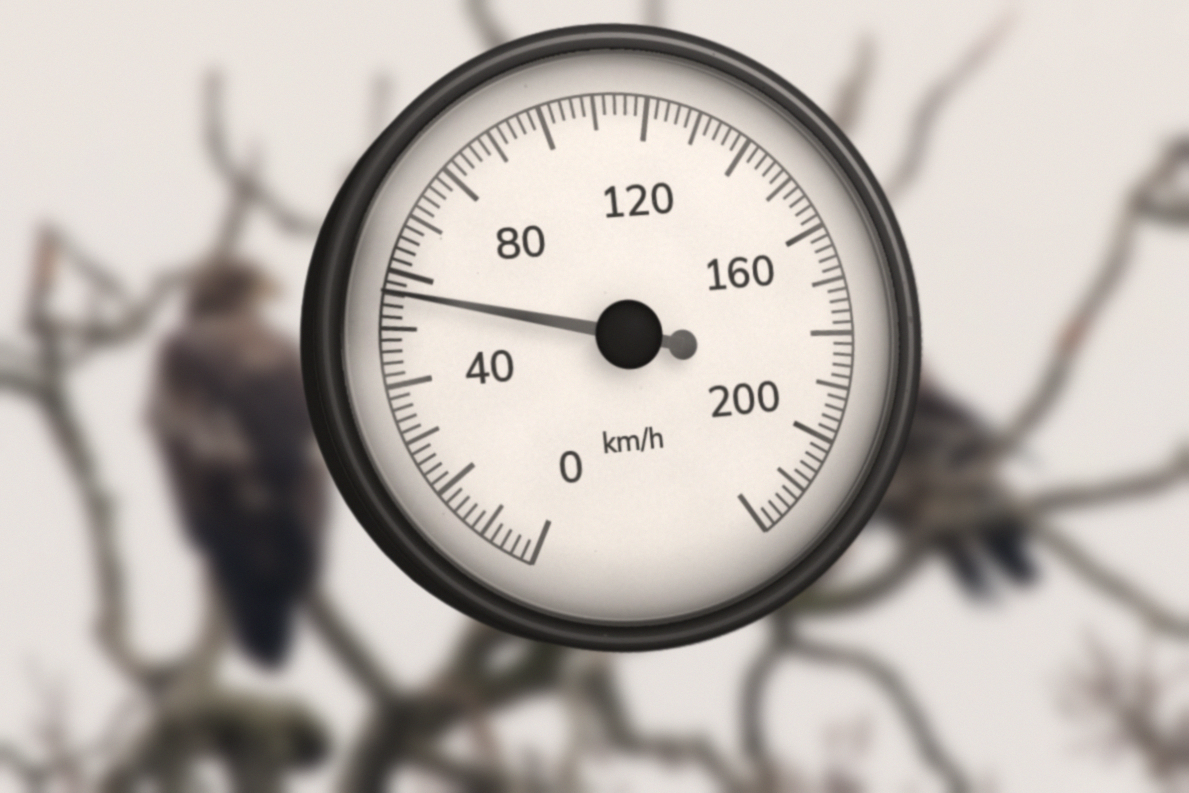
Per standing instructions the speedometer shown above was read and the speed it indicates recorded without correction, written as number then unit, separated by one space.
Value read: 56 km/h
